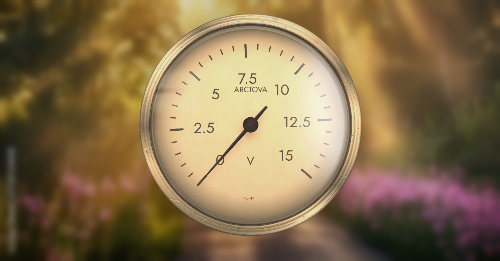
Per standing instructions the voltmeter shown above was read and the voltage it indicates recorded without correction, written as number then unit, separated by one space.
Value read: 0 V
